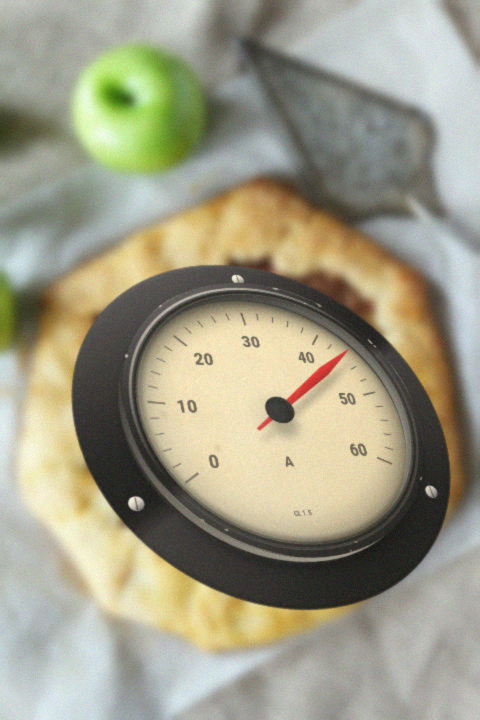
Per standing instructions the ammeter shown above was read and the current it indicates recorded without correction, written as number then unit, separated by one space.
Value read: 44 A
